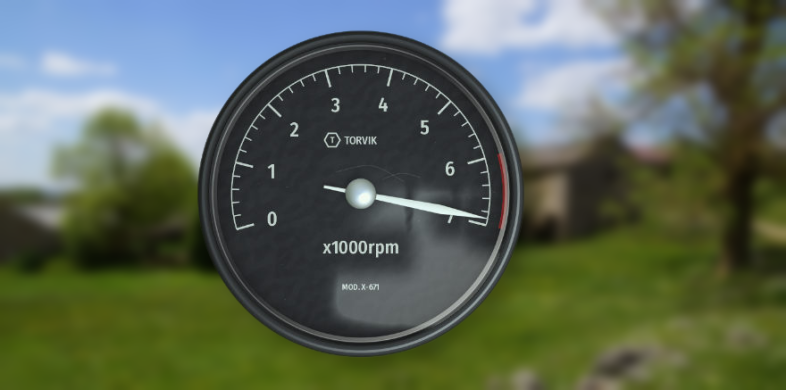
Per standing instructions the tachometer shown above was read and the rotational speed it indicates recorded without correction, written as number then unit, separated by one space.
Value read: 6900 rpm
